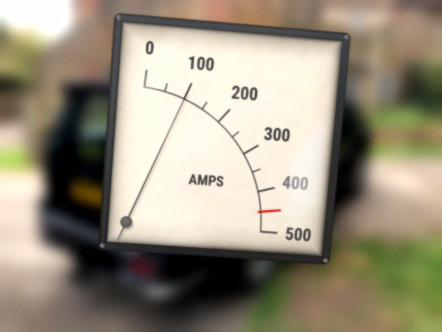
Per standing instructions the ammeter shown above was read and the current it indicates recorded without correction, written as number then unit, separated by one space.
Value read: 100 A
